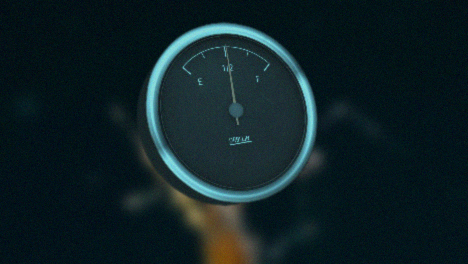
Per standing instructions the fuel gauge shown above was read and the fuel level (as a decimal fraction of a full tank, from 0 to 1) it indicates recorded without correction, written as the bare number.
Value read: 0.5
